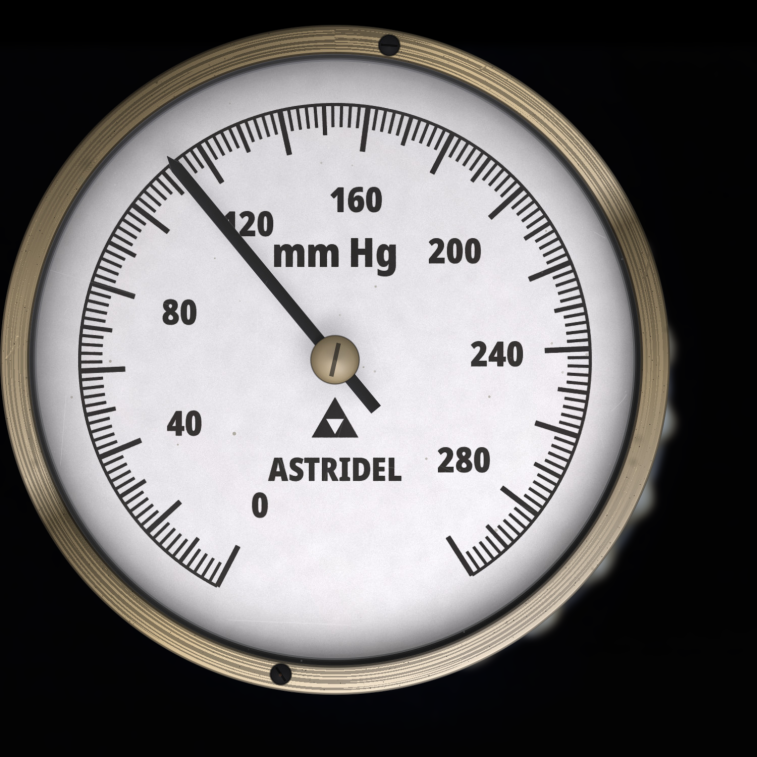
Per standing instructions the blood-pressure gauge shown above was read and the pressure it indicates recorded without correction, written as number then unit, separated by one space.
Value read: 113 mmHg
